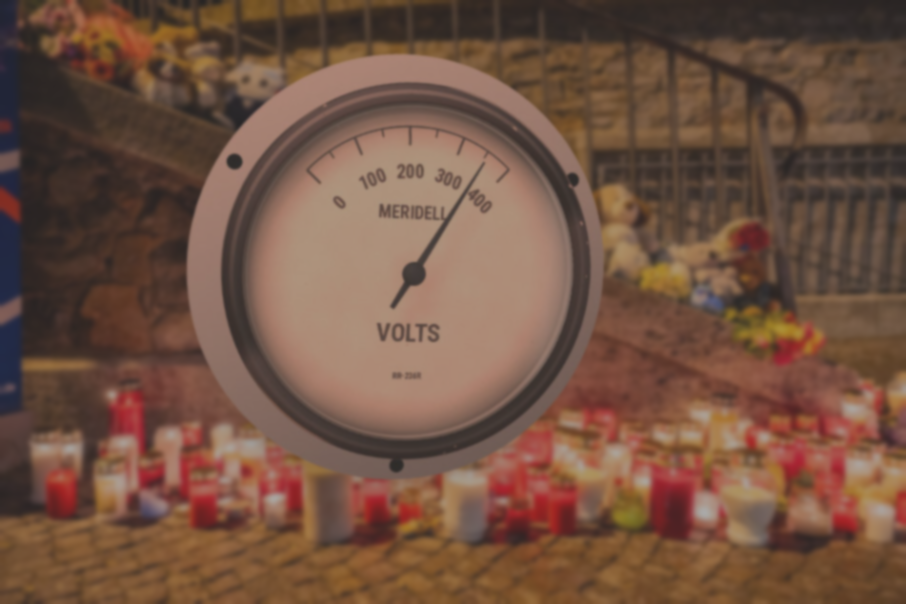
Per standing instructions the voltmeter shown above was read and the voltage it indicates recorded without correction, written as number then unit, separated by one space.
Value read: 350 V
